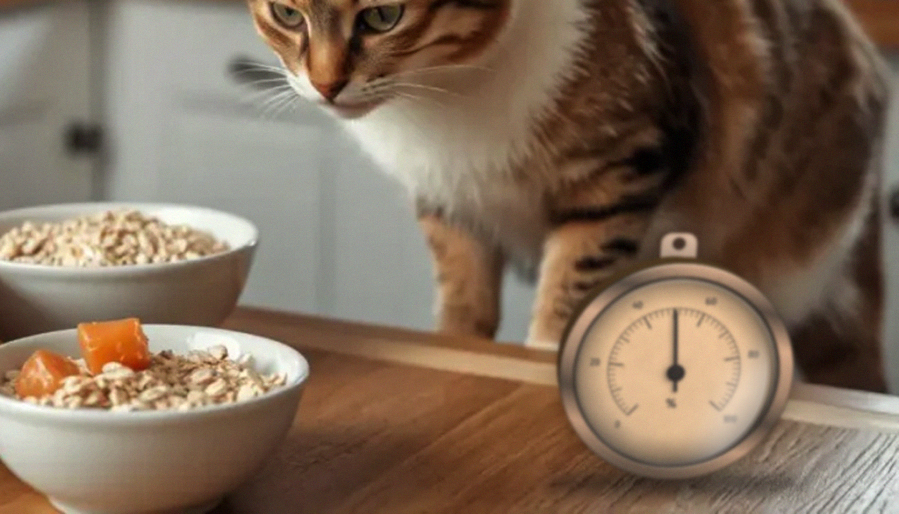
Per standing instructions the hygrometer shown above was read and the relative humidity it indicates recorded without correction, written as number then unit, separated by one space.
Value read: 50 %
